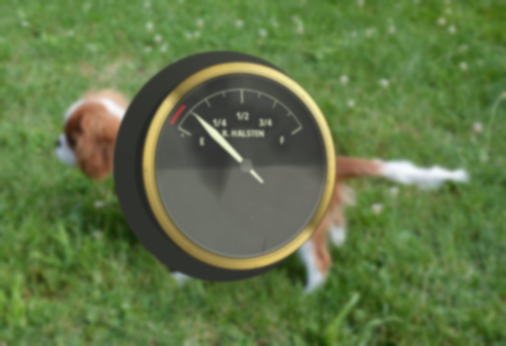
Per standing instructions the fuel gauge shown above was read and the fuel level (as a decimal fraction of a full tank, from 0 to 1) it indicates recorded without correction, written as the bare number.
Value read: 0.125
